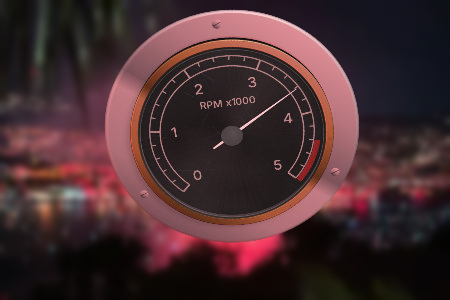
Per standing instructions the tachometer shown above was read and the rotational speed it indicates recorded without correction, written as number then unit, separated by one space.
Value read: 3600 rpm
